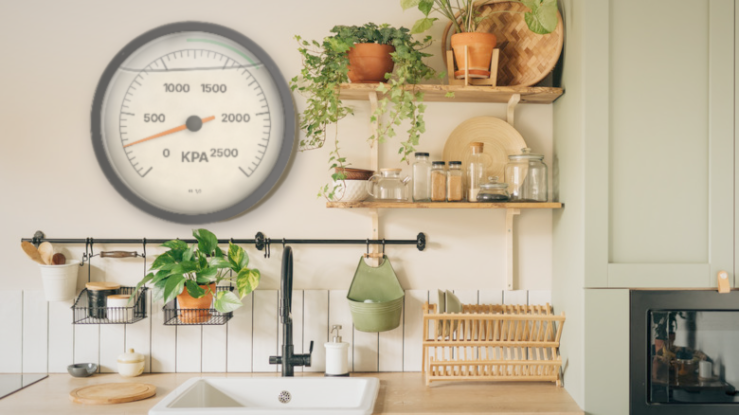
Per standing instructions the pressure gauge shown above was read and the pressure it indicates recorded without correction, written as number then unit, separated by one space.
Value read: 250 kPa
